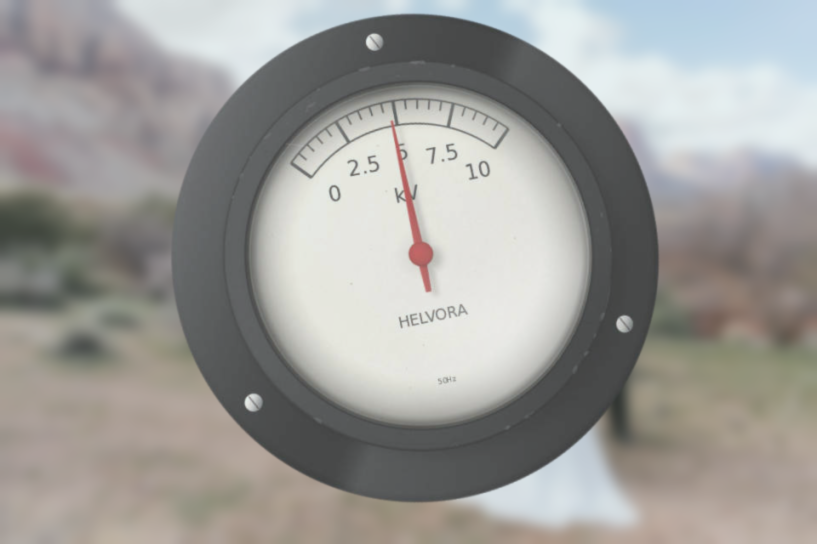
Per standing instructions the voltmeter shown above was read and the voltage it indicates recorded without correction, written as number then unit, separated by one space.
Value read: 4.75 kV
